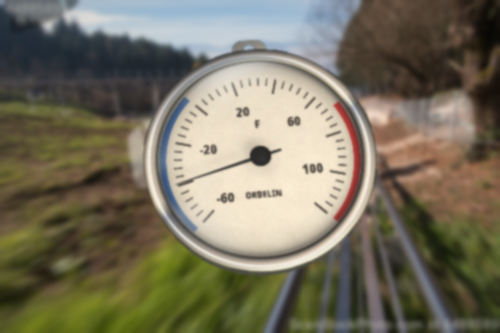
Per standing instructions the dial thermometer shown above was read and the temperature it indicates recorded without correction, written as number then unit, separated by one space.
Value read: -40 °F
